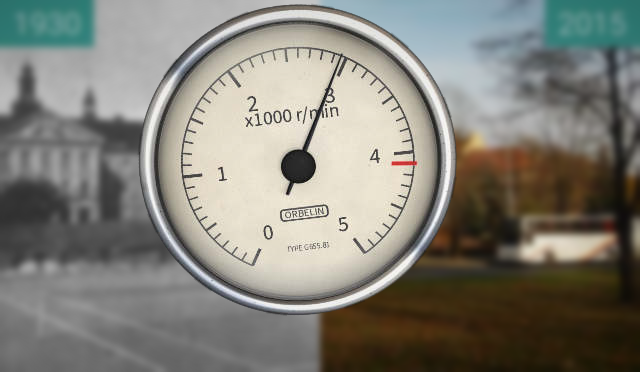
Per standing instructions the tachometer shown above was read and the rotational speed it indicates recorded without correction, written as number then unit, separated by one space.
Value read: 2950 rpm
